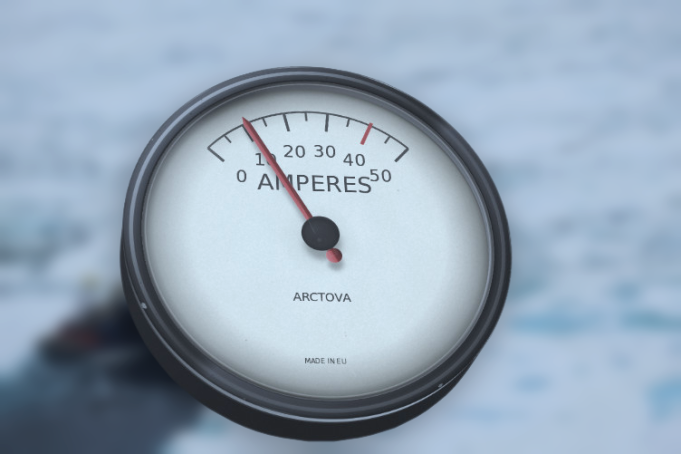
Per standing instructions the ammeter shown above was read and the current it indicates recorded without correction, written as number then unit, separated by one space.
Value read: 10 A
